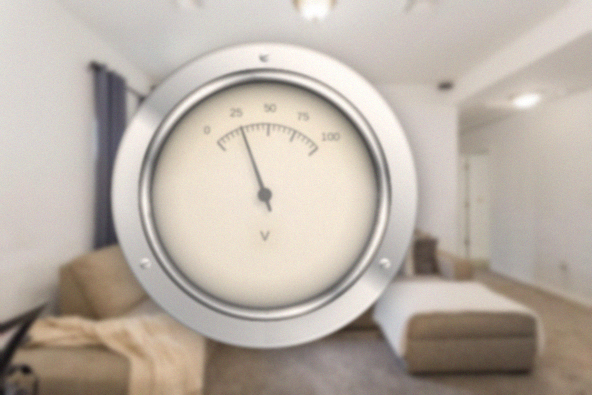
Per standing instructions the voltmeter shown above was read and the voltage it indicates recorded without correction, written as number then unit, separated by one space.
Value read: 25 V
